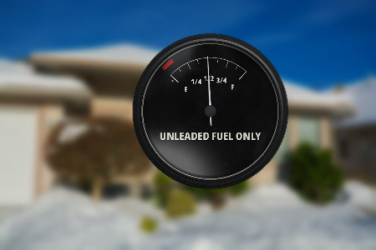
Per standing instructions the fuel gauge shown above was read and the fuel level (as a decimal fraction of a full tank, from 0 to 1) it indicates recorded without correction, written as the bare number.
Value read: 0.5
